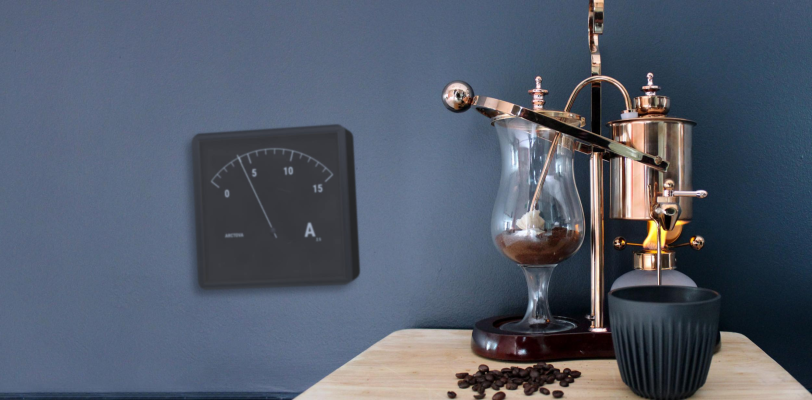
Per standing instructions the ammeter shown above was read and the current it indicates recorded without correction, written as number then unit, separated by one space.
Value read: 4 A
